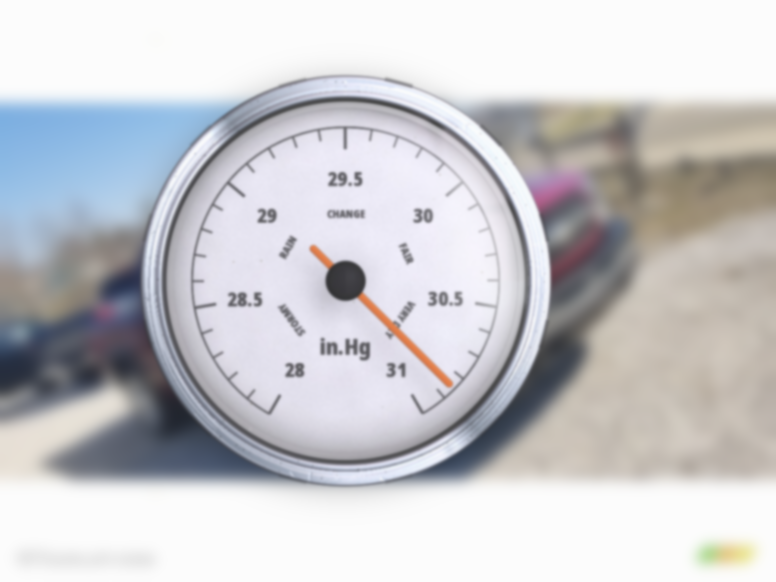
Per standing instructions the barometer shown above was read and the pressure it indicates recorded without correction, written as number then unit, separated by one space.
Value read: 30.85 inHg
